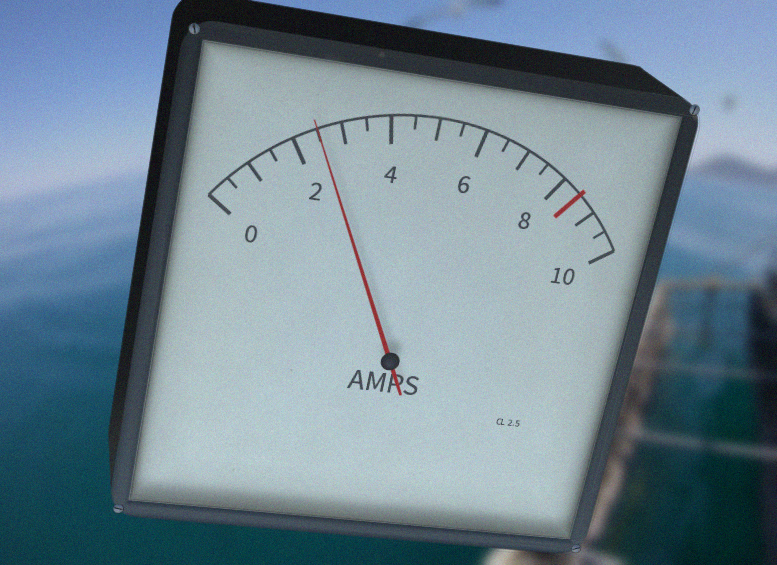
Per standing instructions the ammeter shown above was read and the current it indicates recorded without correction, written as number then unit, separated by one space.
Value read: 2.5 A
